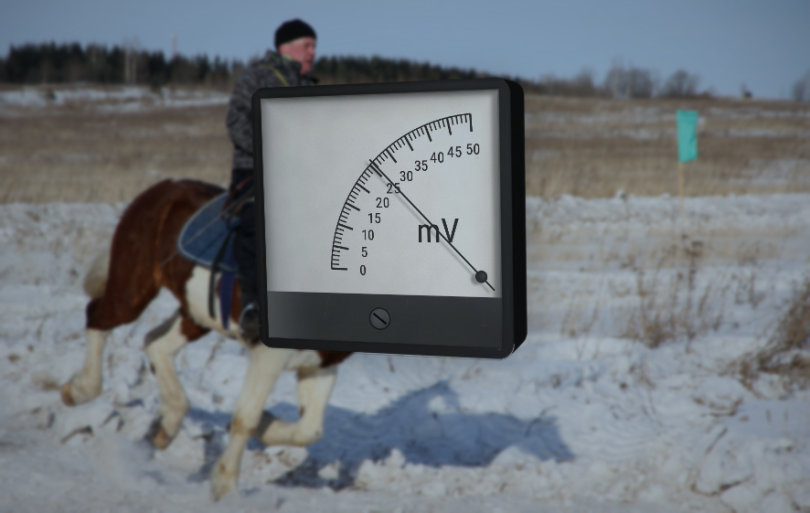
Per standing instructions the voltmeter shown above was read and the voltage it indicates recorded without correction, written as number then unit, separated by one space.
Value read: 26 mV
